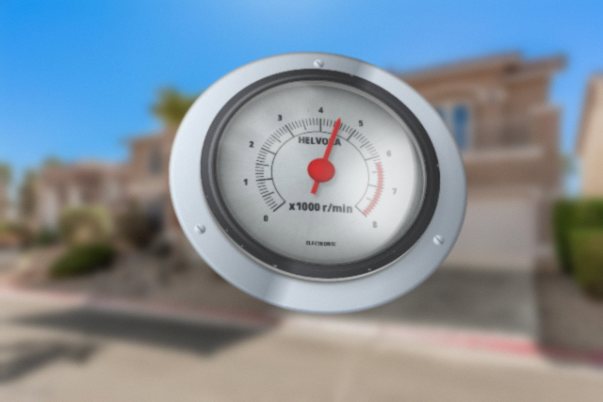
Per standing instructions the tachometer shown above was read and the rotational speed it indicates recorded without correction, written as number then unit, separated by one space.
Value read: 4500 rpm
